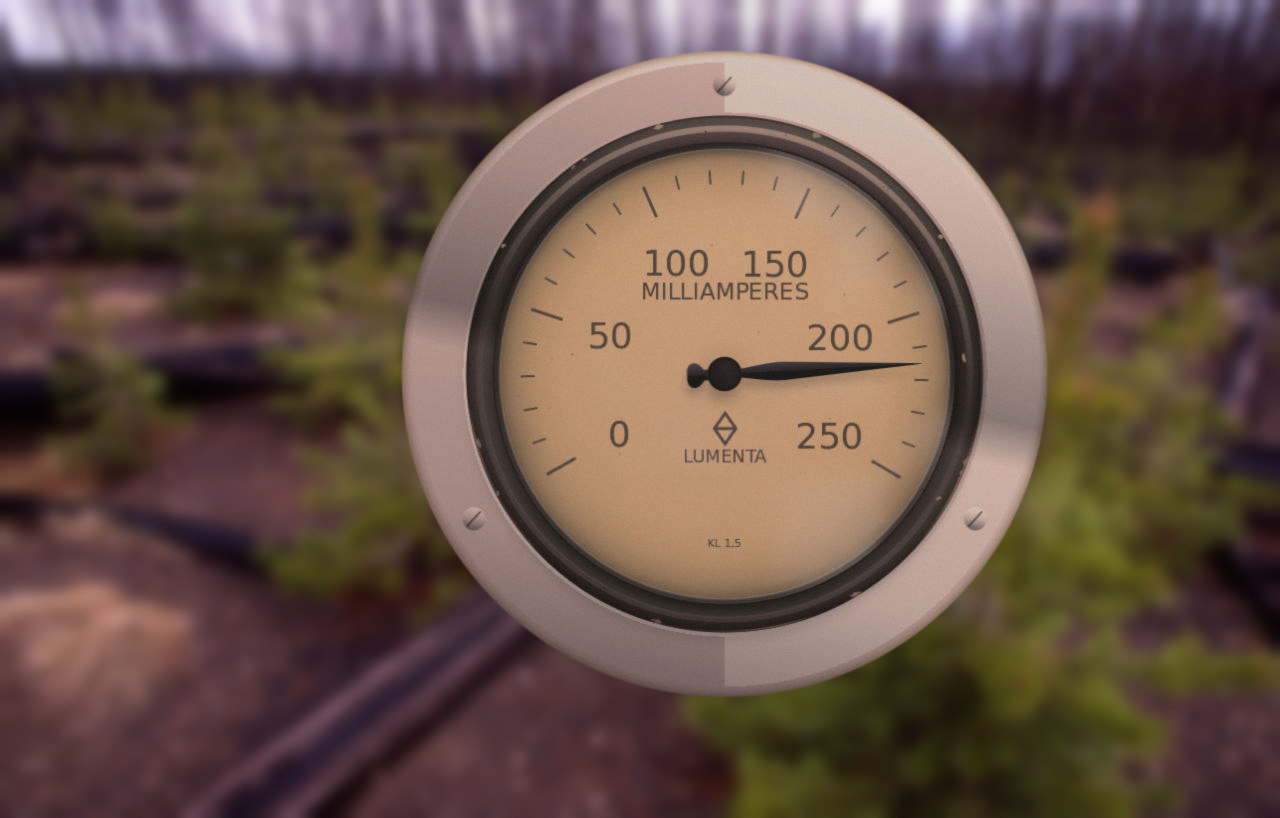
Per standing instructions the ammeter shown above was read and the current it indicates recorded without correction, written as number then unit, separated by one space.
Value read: 215 mA
